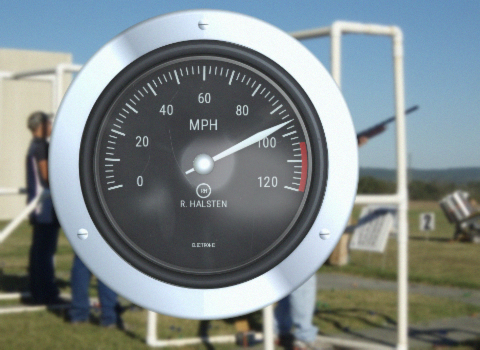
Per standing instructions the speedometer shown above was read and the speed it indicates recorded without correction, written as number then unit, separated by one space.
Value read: 96 mph
